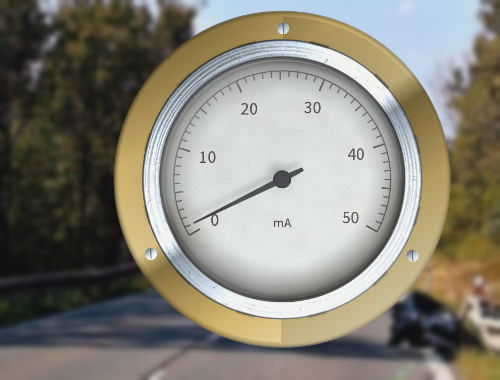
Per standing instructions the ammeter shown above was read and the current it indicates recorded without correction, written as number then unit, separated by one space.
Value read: 1 mA
